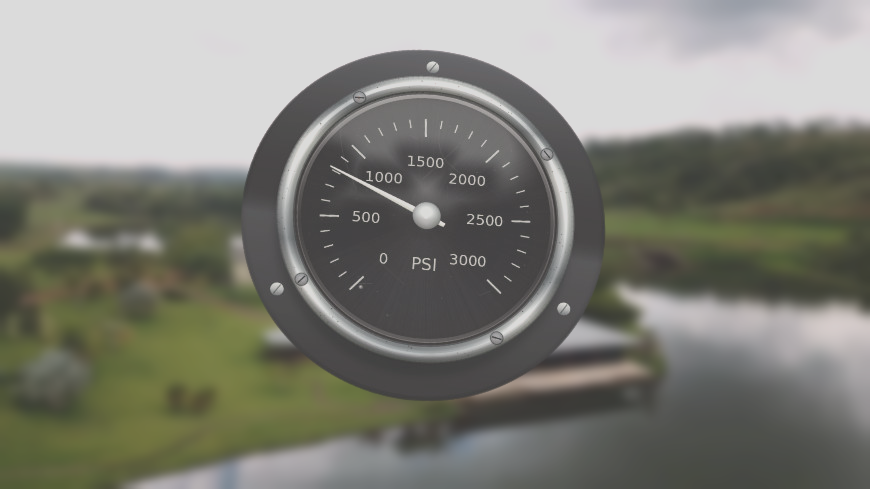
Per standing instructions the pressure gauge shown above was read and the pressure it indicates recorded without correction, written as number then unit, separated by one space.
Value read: 800 psi
